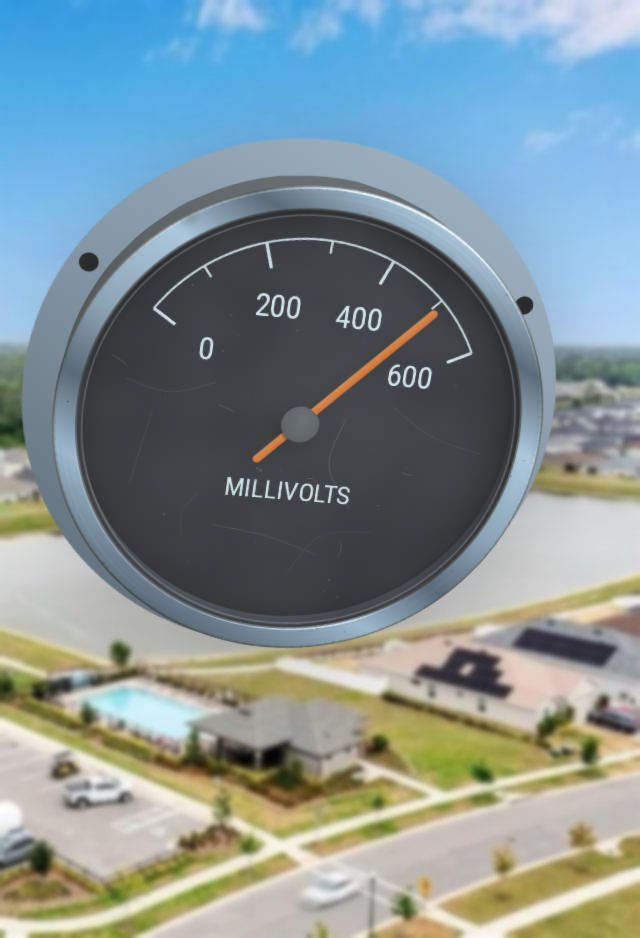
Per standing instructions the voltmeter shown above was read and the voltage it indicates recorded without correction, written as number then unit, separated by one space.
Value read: 500 mV
